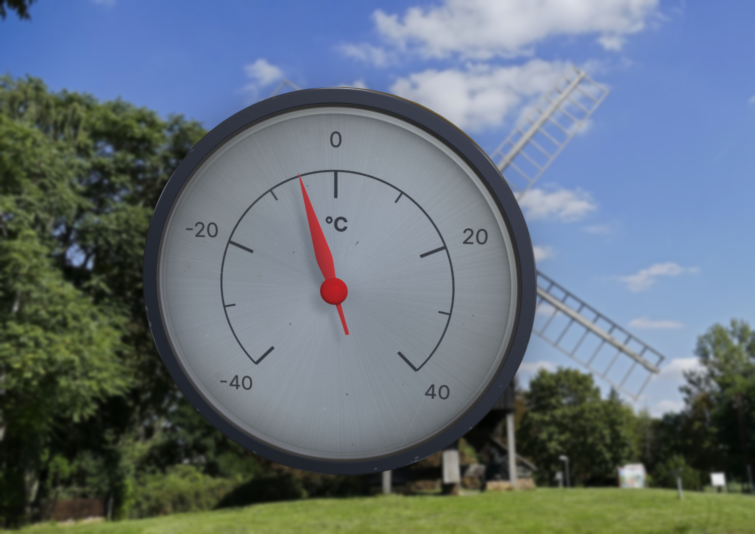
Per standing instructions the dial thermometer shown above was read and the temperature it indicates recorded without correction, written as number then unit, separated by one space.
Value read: -5 °C
